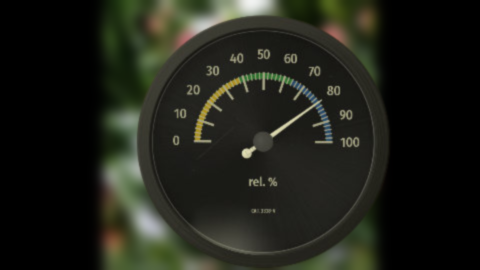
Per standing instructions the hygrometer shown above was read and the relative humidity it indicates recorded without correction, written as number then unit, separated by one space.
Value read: 80 %
